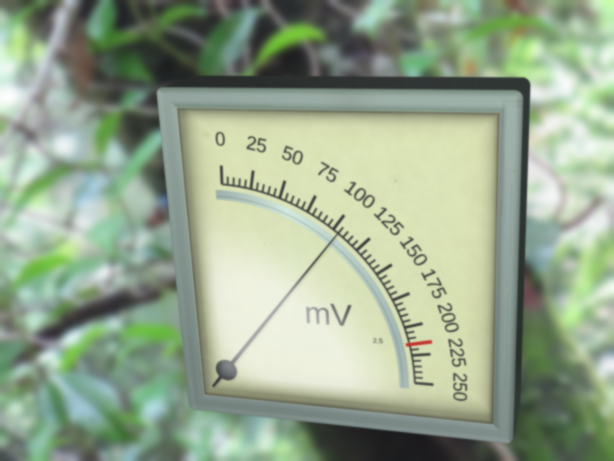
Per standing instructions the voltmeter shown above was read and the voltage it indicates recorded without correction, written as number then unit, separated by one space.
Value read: 105 mV
